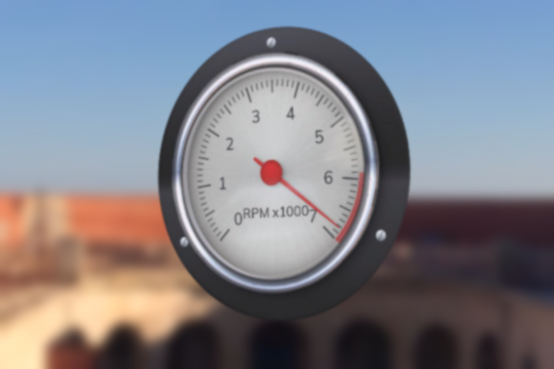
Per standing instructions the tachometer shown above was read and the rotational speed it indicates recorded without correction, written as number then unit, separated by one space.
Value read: 6800 rpm
